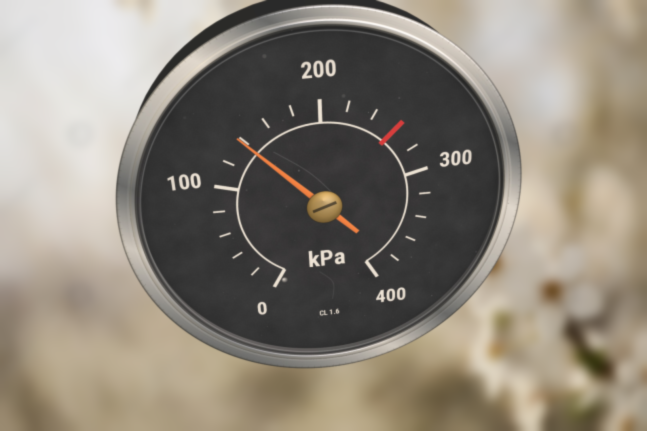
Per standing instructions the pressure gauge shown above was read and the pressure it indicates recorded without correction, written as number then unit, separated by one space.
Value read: 140 kPa
